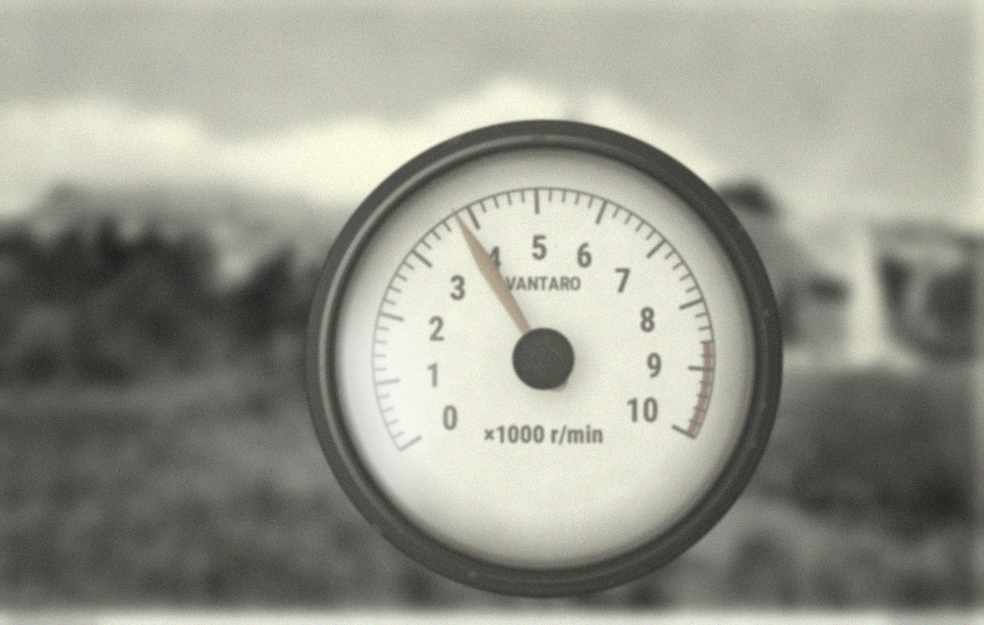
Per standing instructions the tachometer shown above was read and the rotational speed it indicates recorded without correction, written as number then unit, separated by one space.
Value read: 3800 rpm
